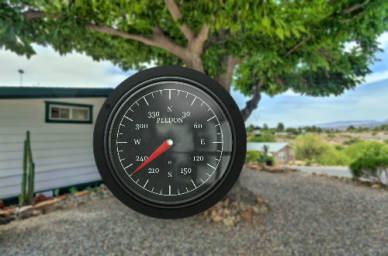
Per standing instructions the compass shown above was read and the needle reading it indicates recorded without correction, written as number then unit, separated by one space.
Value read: 230 °
